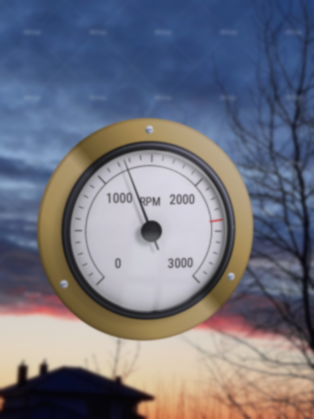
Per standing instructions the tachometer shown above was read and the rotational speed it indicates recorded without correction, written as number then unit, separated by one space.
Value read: 1250 rpm
